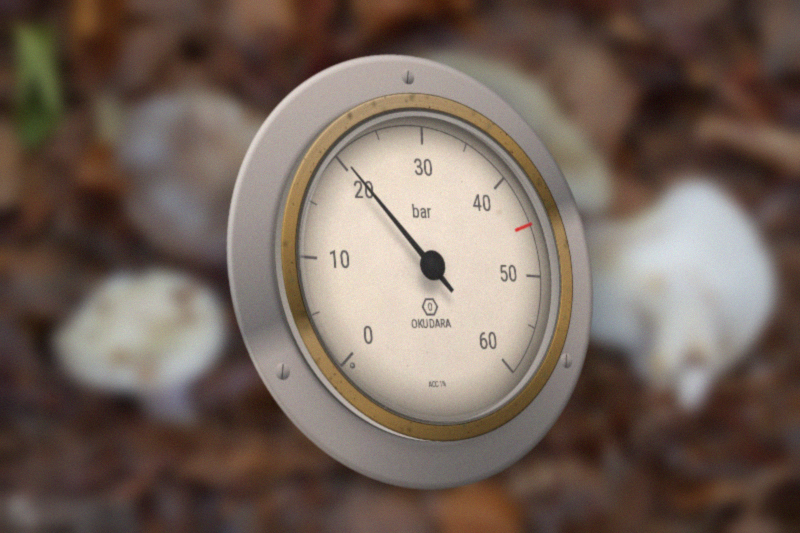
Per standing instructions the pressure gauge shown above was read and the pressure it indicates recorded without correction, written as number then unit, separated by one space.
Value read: 20 bar
